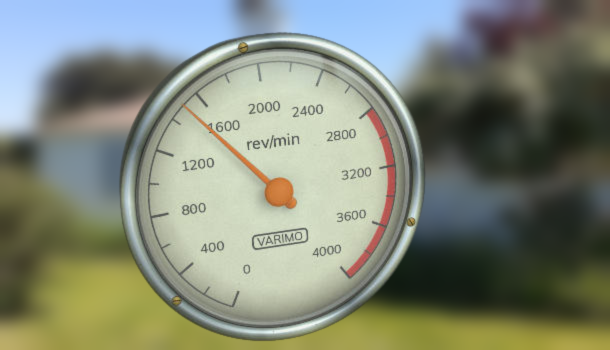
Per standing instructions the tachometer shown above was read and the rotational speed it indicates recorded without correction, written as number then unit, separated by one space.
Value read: 1500 rpm
